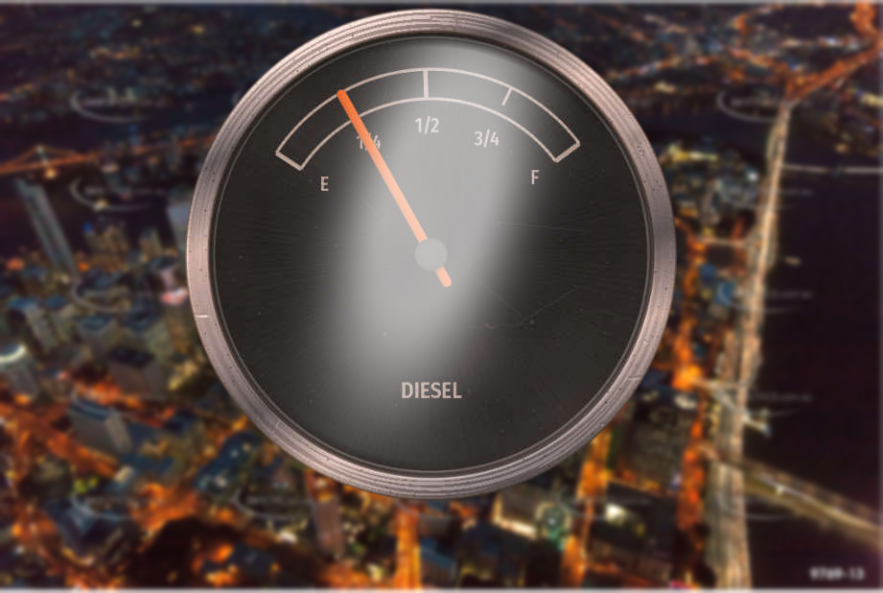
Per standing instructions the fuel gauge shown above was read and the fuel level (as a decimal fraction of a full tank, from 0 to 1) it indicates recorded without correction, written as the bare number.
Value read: 0.25
